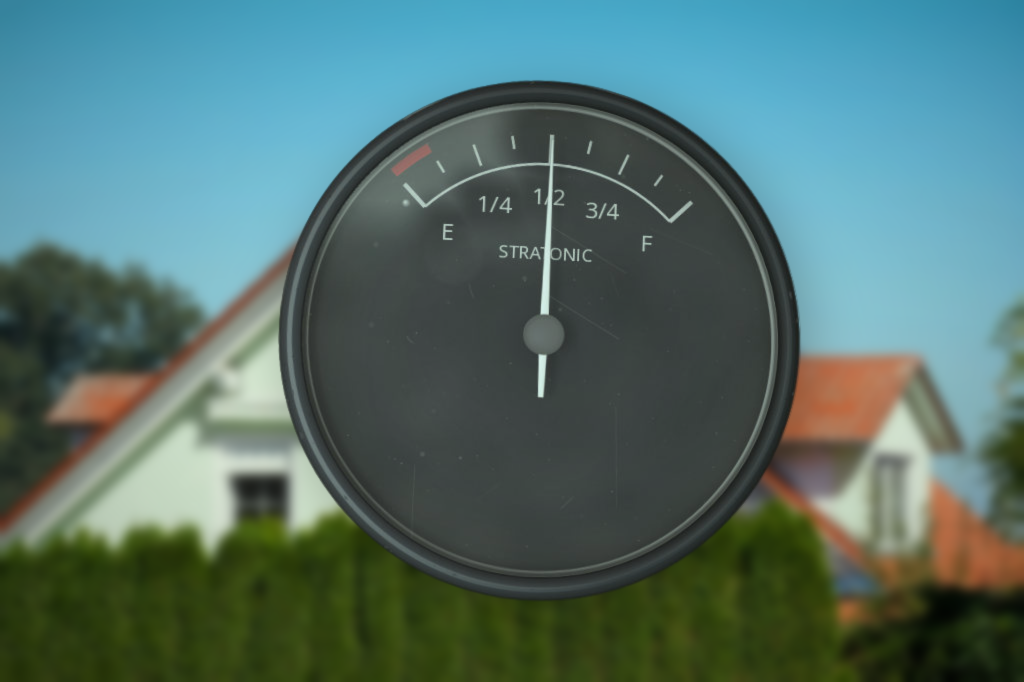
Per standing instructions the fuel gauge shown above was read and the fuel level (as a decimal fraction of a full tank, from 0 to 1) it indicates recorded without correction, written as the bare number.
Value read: 0.5
